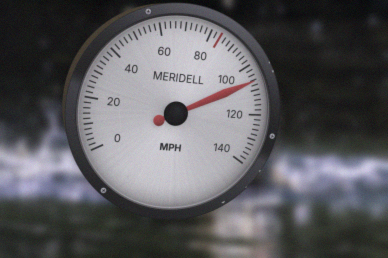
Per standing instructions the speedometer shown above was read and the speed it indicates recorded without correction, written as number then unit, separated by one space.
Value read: 106 mph
